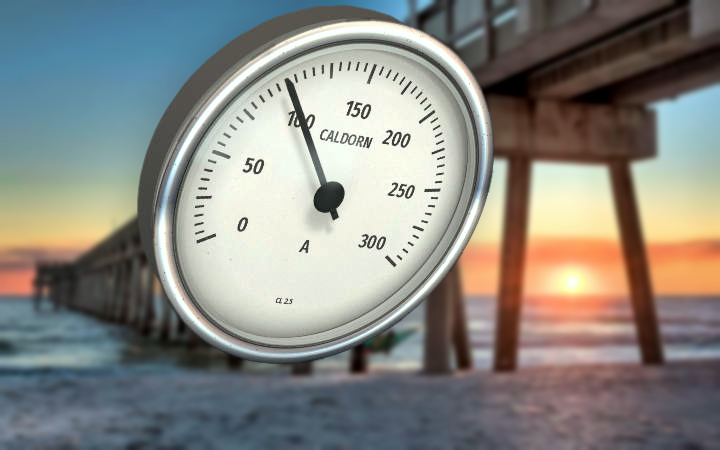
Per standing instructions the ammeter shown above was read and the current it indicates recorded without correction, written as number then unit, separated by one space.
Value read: 100 A
